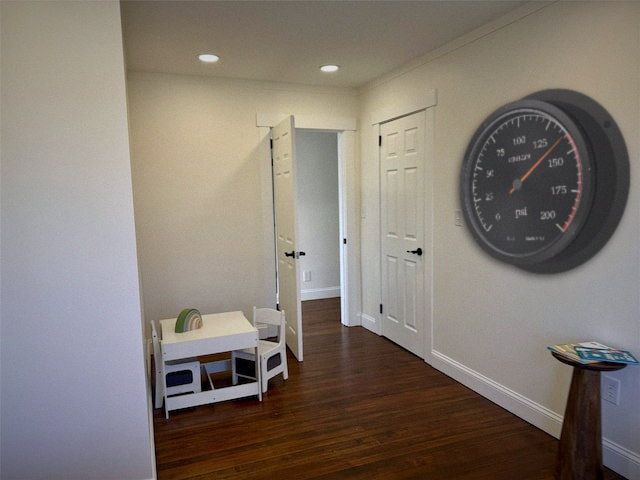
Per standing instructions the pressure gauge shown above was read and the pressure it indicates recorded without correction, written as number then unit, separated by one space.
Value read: 140 psi
